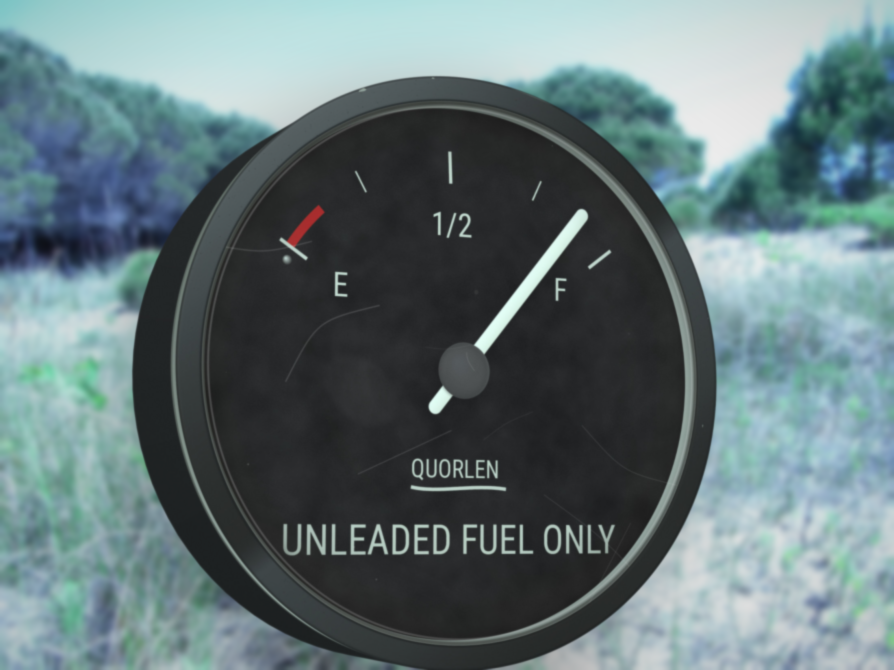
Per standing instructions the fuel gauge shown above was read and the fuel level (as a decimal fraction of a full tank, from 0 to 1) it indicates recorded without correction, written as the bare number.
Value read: 0.875
